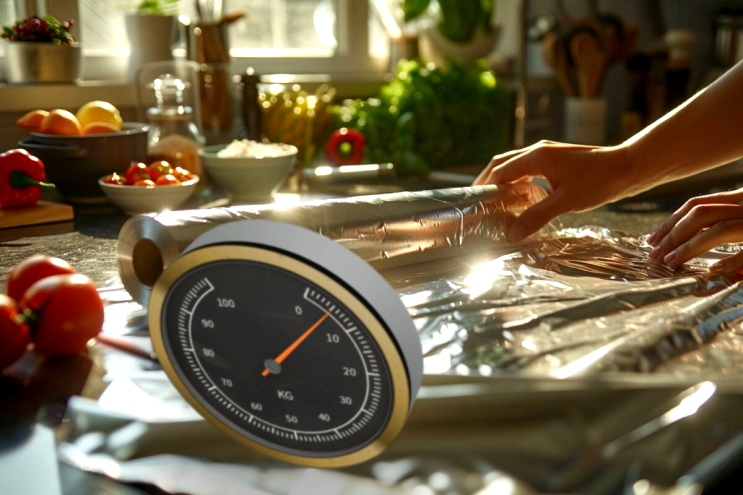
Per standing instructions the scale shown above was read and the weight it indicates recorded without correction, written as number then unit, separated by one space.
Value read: 5 kg
